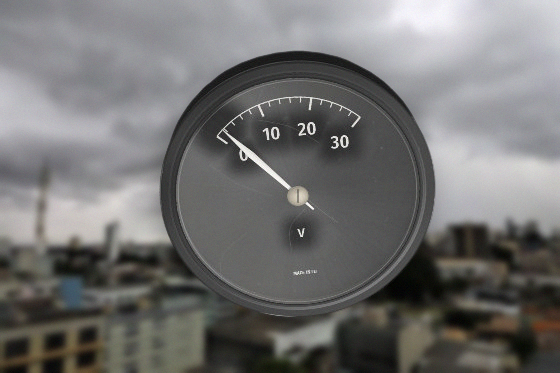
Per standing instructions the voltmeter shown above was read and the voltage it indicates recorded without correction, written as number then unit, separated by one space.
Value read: 2 V
